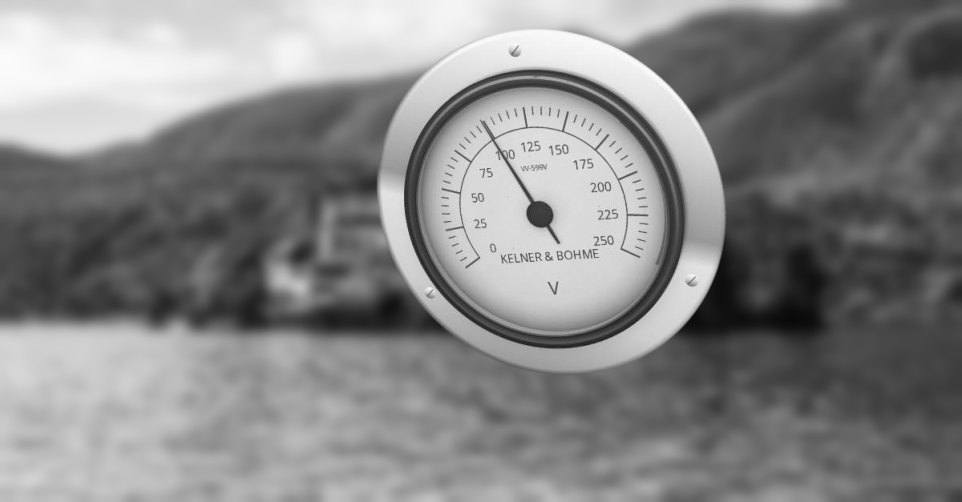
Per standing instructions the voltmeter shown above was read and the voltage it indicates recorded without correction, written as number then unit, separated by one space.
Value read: 100 V
